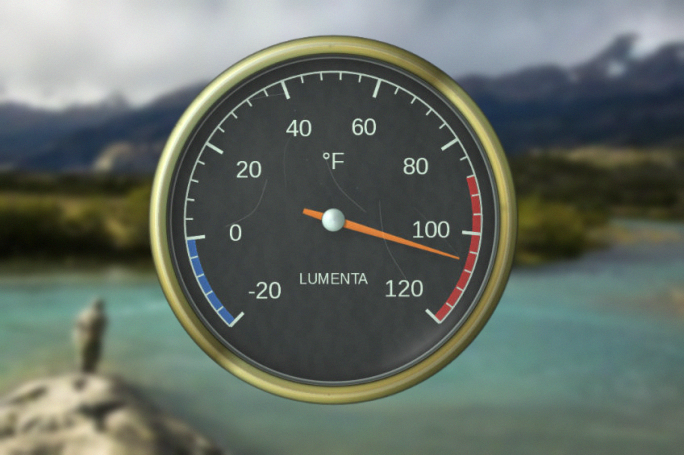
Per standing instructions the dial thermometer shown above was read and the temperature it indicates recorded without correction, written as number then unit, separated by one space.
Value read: 106 °F
